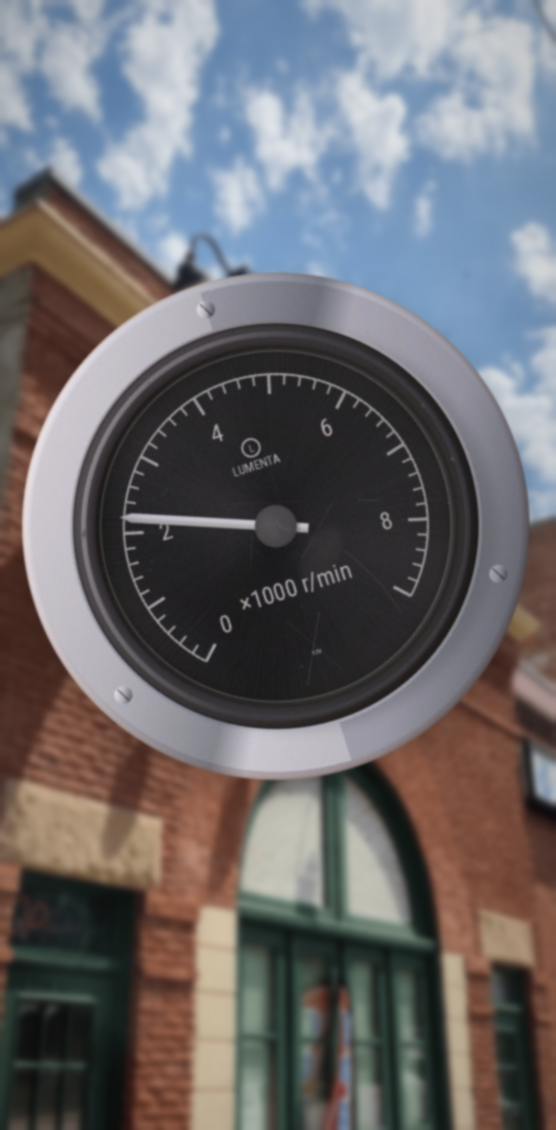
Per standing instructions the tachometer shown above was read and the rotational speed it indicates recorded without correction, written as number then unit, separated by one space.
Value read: 2200 rpm
